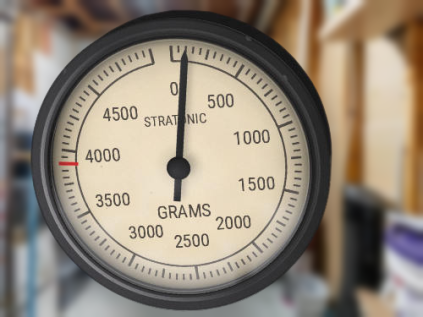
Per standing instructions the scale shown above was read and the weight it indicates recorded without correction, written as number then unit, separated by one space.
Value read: 100 g
